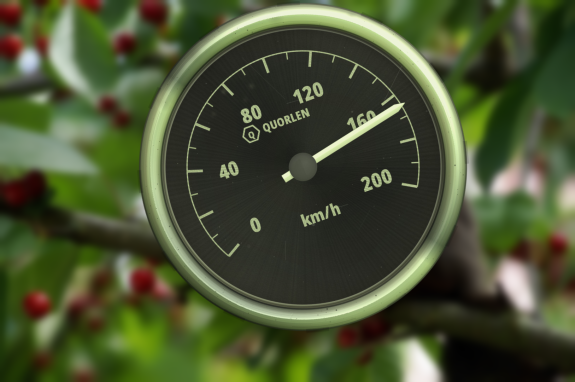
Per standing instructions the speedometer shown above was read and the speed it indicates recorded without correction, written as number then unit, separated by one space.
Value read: 165 km/h
